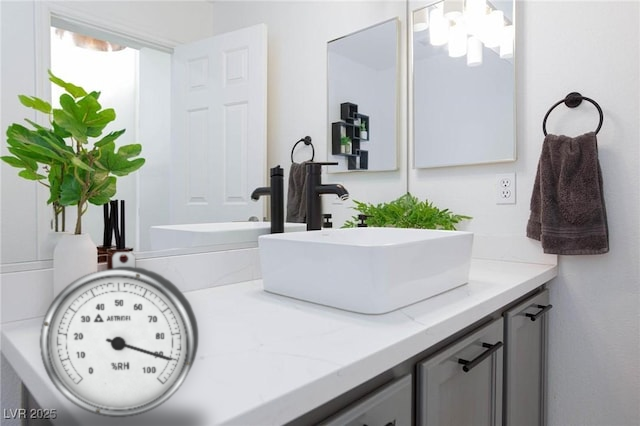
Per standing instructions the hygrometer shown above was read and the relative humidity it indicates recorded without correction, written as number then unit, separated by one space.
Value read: 90 %
